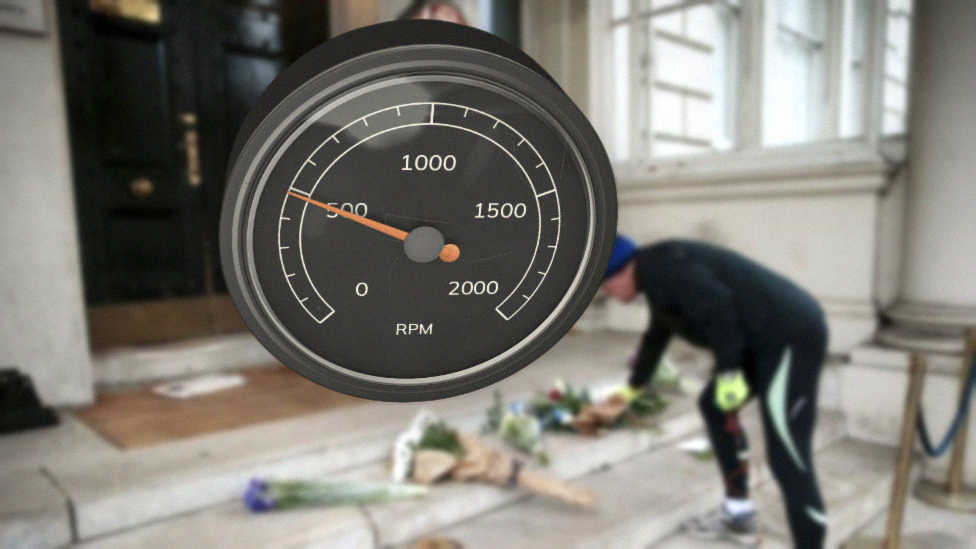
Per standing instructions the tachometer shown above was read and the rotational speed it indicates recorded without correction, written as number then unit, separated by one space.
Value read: 500 rpm
